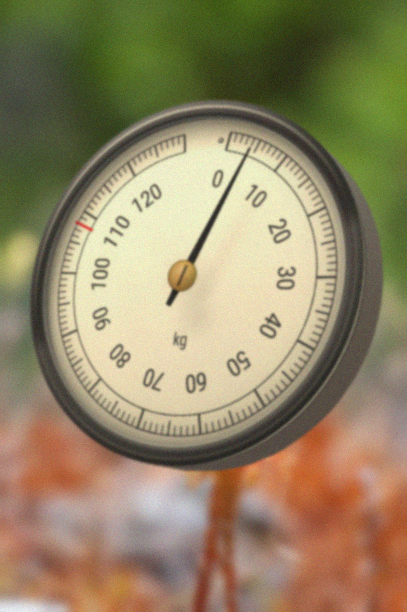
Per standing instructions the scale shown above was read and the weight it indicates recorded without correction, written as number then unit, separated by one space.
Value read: 5 kg
